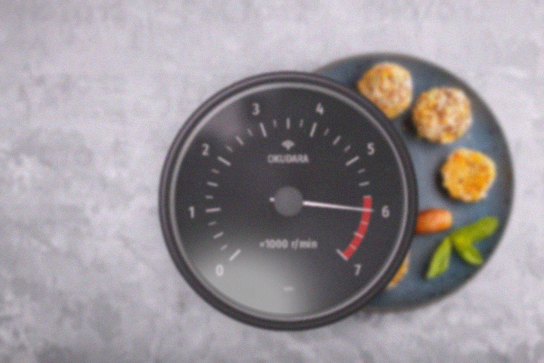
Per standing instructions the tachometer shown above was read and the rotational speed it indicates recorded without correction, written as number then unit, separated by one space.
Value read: 6000 rpm
